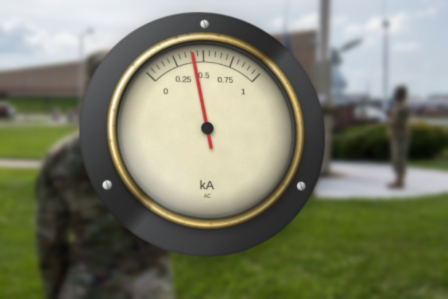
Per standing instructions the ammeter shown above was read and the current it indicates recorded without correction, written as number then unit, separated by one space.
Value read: 0.4 kA
